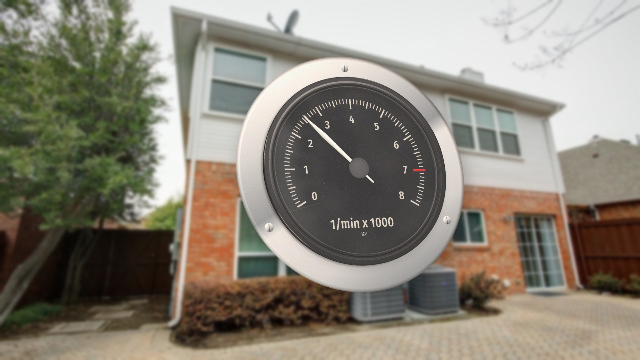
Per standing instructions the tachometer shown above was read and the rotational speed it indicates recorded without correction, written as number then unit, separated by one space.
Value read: 2500 rpm
